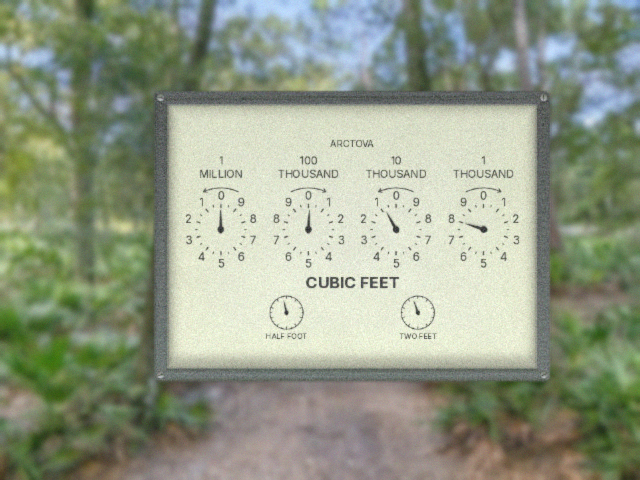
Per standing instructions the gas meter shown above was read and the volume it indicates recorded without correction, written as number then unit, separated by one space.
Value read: 800 ft³
